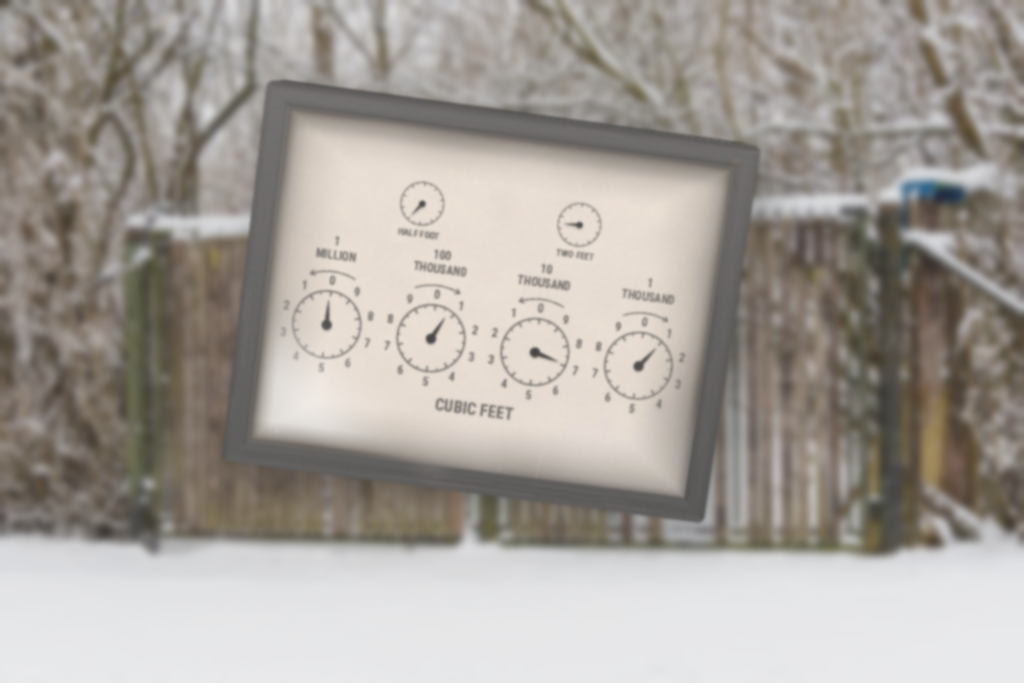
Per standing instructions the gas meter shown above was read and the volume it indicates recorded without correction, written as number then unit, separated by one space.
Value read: 7100 ft³
